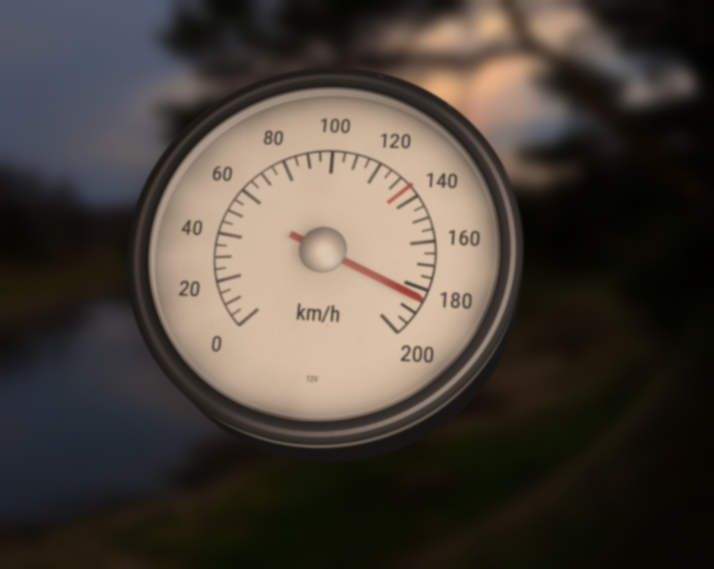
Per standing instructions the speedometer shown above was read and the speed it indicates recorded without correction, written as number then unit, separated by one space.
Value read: 185 km/h
